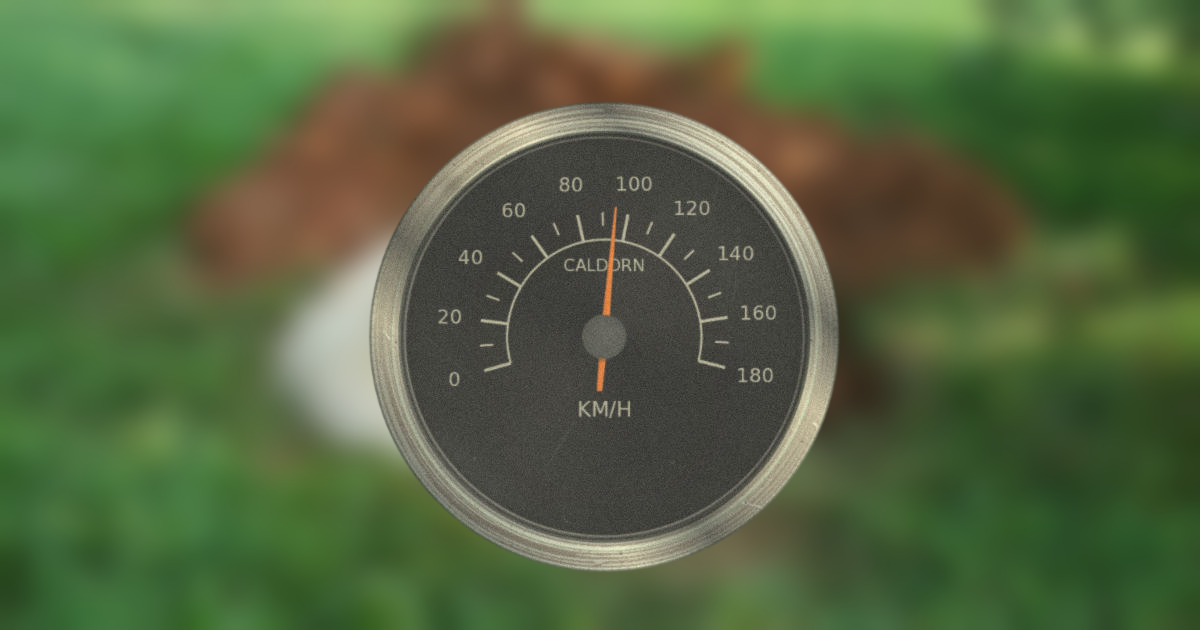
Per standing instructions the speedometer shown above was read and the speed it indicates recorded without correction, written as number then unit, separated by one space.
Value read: 95 km/h
